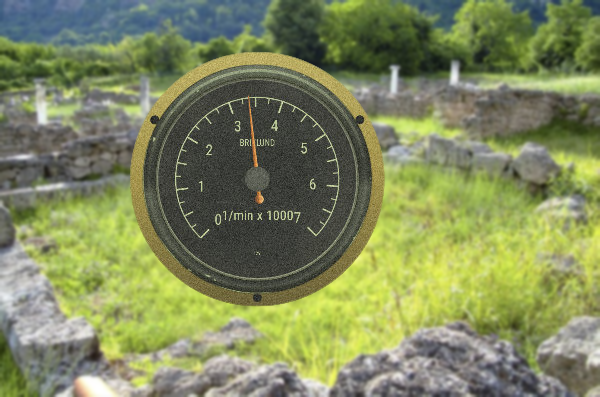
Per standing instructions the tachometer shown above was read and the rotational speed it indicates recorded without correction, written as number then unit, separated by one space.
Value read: 3375 rpm
